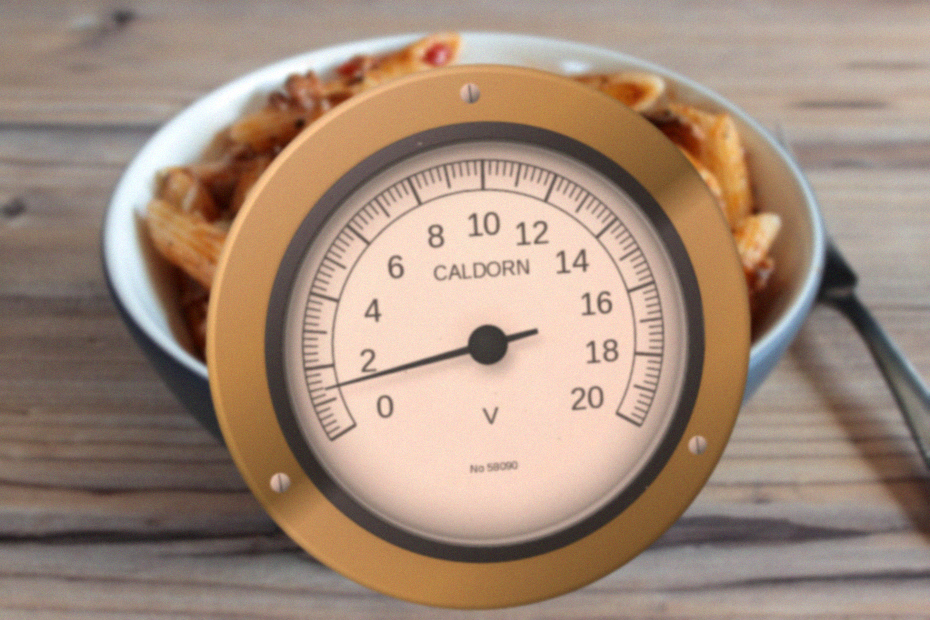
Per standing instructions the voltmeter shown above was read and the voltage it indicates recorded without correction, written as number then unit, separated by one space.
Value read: 1.4 V
